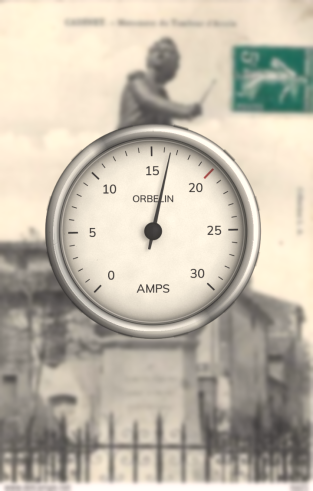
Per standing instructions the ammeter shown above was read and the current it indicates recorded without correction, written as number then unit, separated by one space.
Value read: 16.5 A
